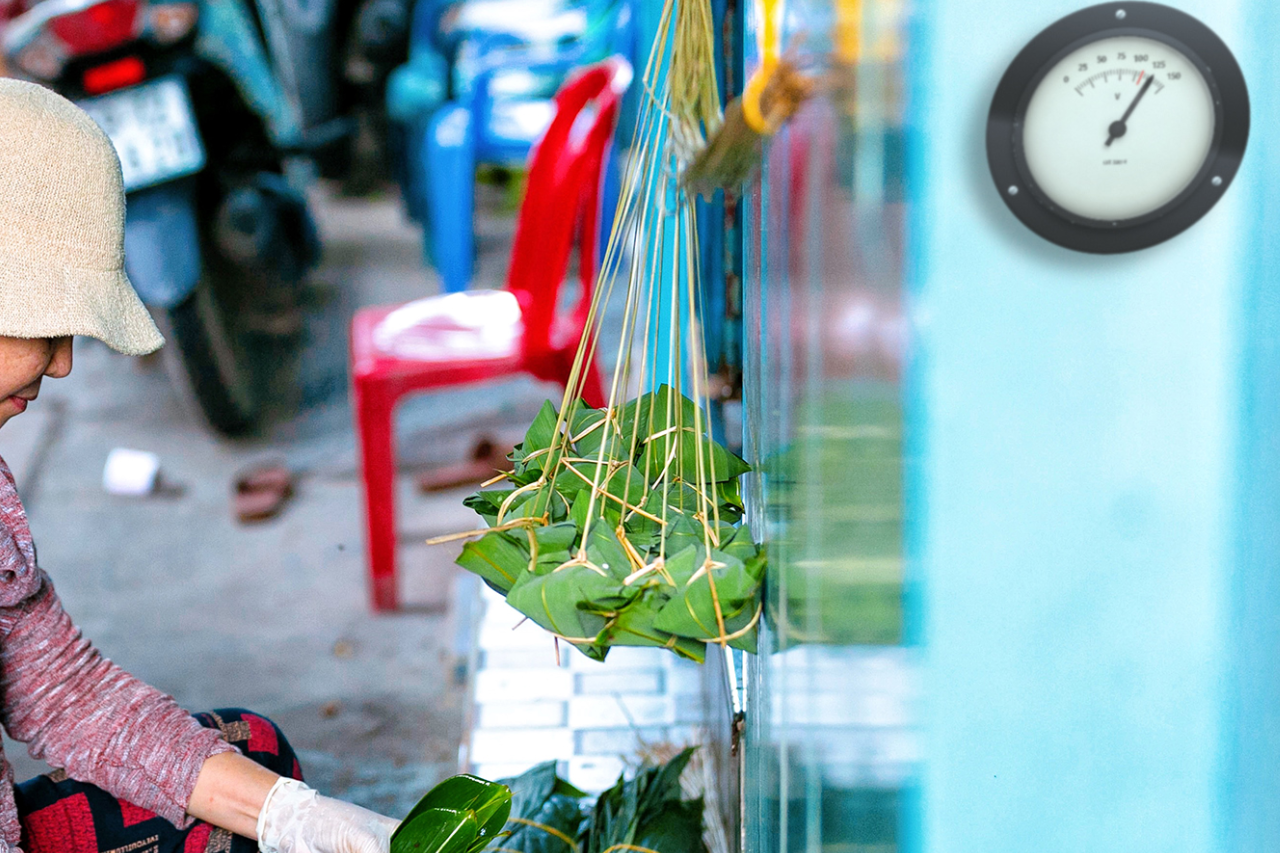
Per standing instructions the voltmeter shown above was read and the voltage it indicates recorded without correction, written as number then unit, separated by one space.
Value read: 125 V
